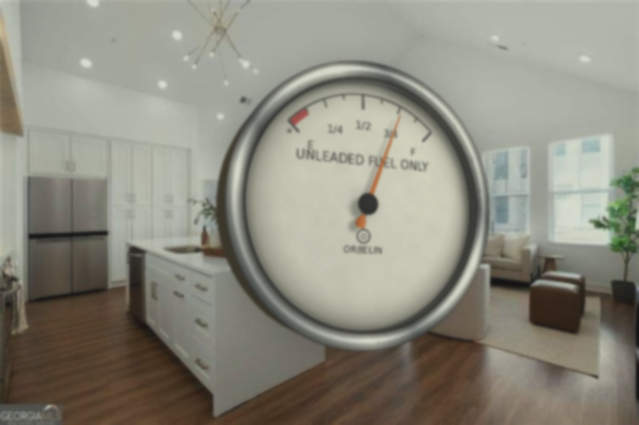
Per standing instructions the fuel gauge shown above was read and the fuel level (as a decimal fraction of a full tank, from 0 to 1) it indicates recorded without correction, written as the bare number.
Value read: 0.75
